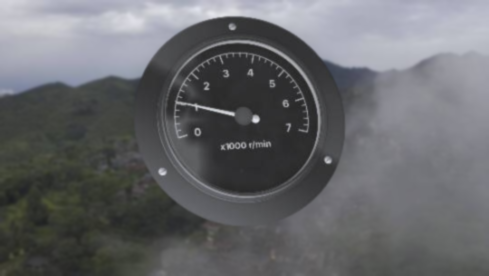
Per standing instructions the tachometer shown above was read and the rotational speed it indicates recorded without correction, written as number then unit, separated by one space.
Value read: 1000 rpm
